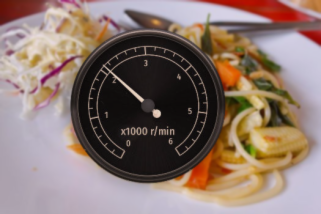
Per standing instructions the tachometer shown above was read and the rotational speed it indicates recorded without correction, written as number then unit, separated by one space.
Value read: 2100 rpm
